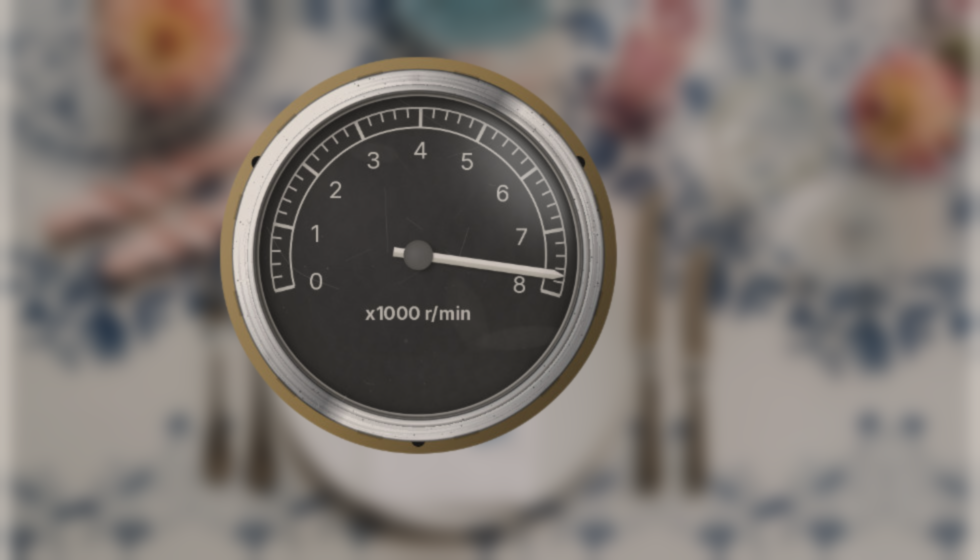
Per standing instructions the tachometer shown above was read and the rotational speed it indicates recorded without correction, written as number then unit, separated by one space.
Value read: 7700 rpm
